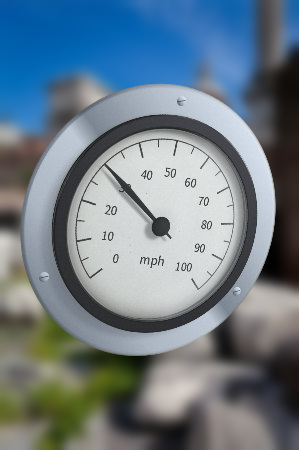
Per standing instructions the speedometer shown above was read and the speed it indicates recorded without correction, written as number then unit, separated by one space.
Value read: 30 mph
